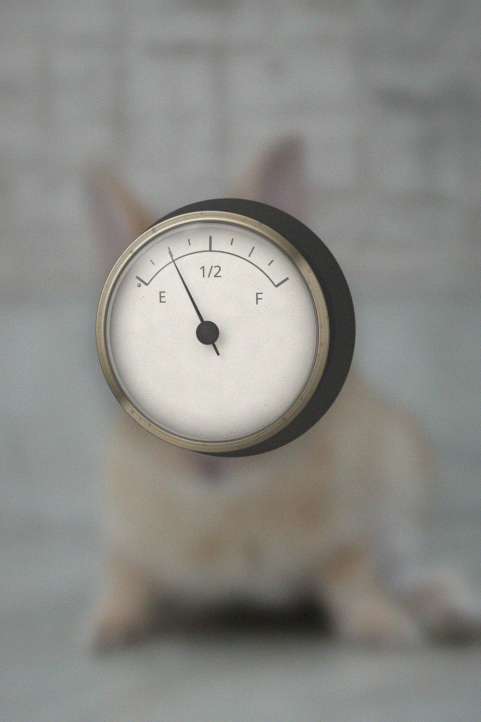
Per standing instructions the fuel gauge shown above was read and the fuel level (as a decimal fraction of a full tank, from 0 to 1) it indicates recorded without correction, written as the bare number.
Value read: 0.25
